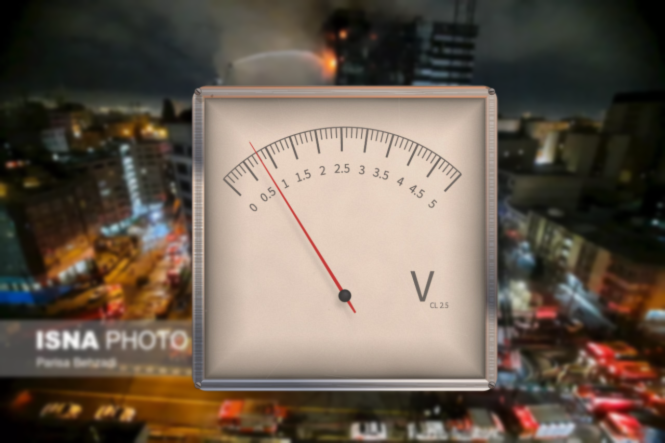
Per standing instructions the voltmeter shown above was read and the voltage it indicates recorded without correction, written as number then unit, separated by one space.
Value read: 0.8 V
